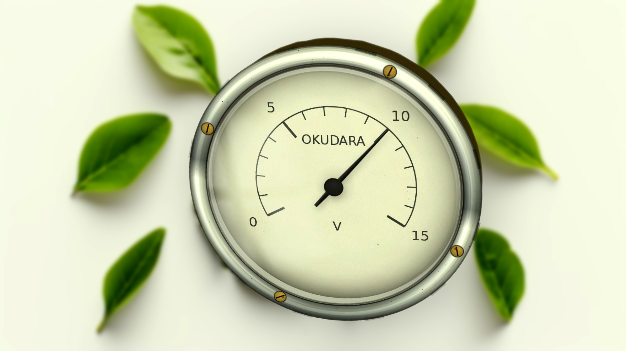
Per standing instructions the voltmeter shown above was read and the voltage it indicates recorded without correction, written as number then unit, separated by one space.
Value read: 10 V
